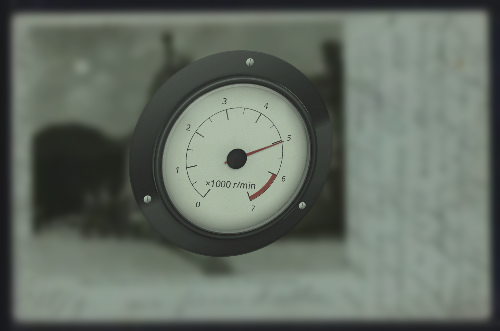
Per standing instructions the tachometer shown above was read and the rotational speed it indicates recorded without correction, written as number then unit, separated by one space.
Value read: 5000 rpm
